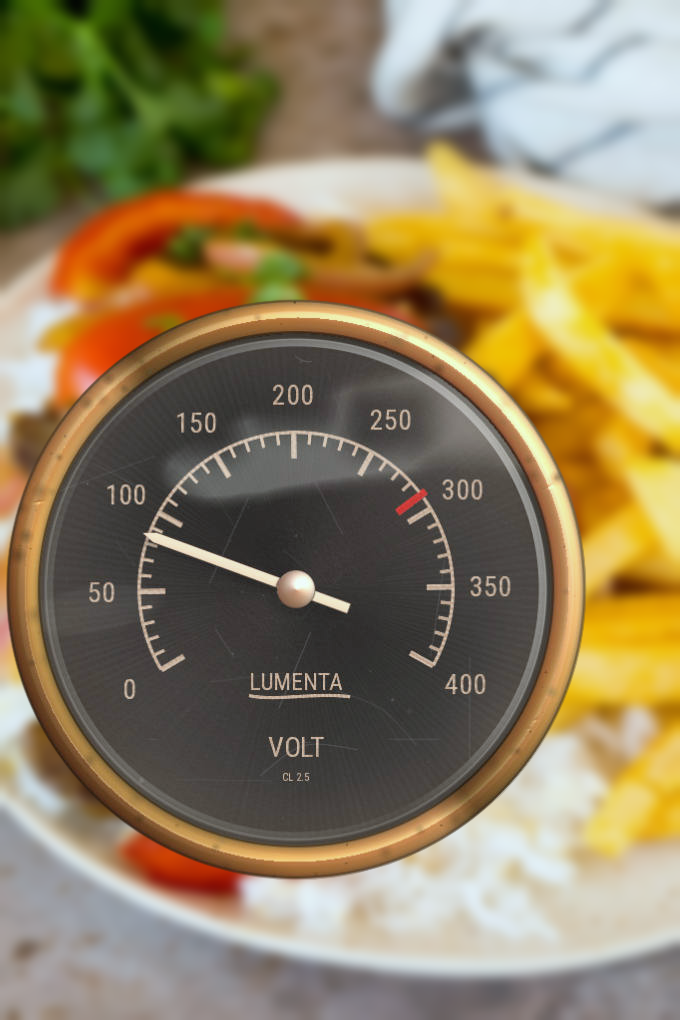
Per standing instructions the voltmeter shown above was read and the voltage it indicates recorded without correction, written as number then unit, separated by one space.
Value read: 85 V
